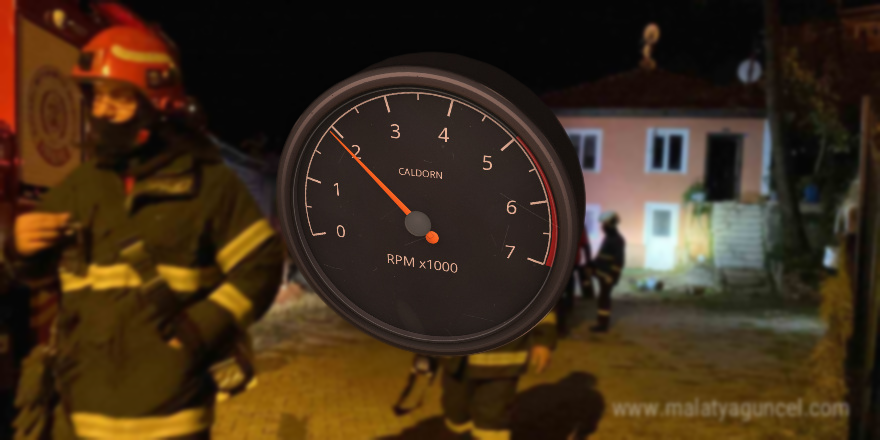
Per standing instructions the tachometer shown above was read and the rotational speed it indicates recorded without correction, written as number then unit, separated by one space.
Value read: 2000 rpm
